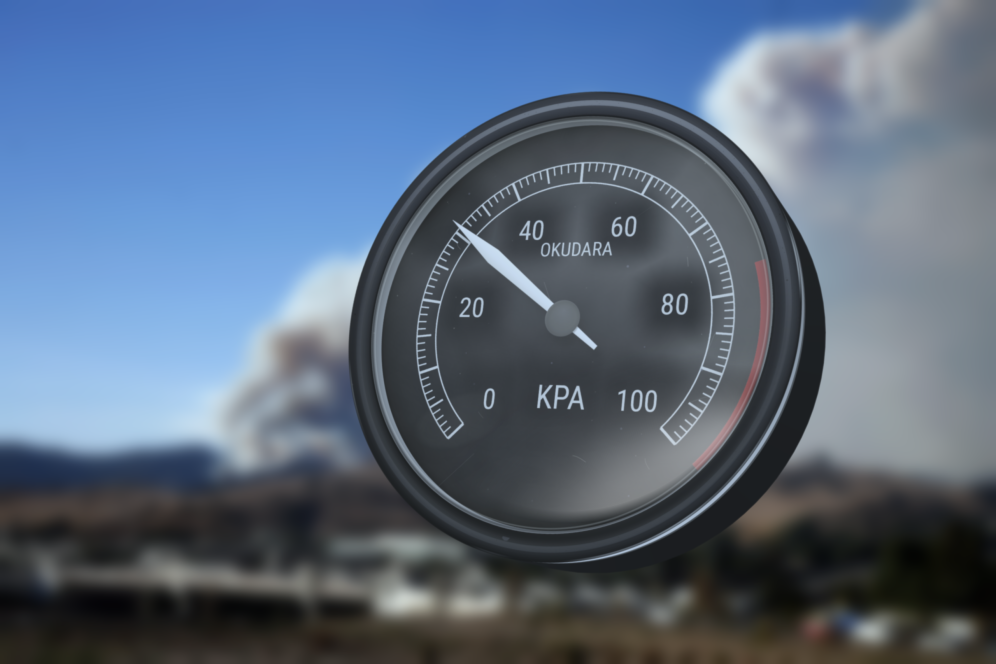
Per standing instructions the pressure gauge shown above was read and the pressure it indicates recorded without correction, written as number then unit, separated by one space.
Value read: 31 kPa
